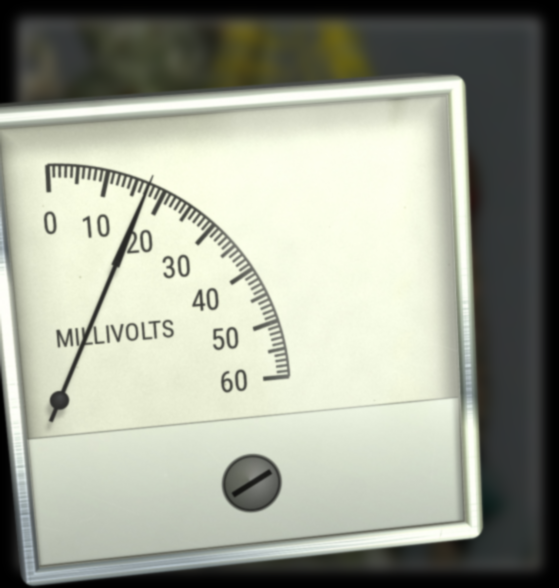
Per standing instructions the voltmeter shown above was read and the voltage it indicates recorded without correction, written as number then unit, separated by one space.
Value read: 17 mV
